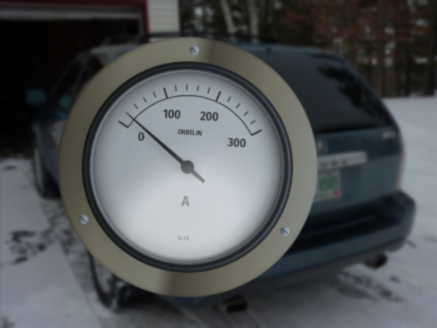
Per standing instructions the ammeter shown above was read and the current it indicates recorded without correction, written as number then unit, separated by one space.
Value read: 20 A
